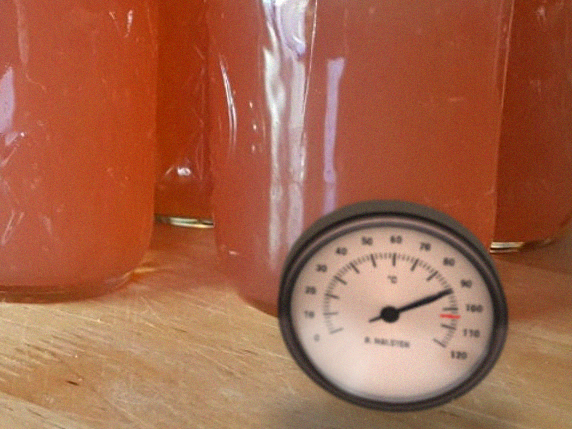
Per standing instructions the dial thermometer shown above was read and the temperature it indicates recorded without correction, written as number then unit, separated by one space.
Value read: 90 °C
